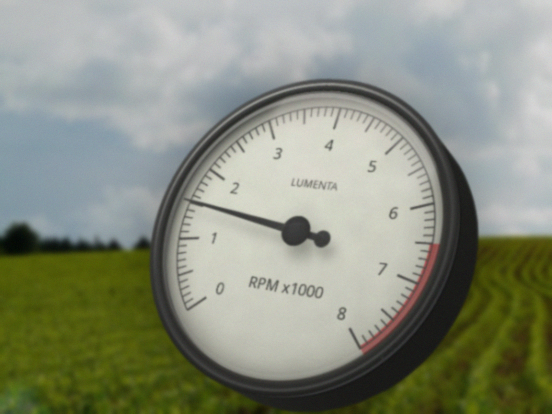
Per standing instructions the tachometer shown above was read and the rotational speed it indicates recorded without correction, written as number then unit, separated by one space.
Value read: 1500 rpm
